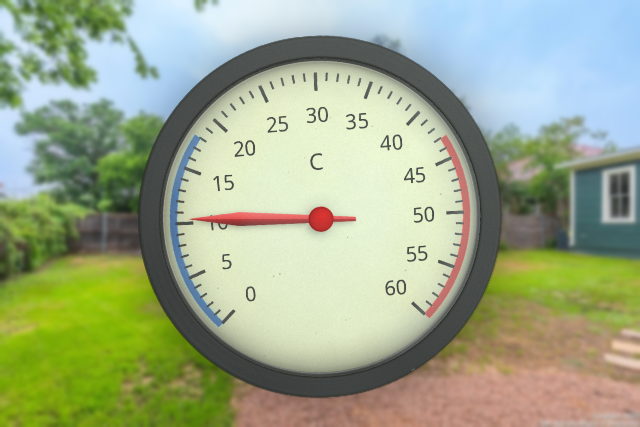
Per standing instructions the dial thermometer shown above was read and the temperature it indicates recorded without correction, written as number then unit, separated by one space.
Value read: 10.5 °C
